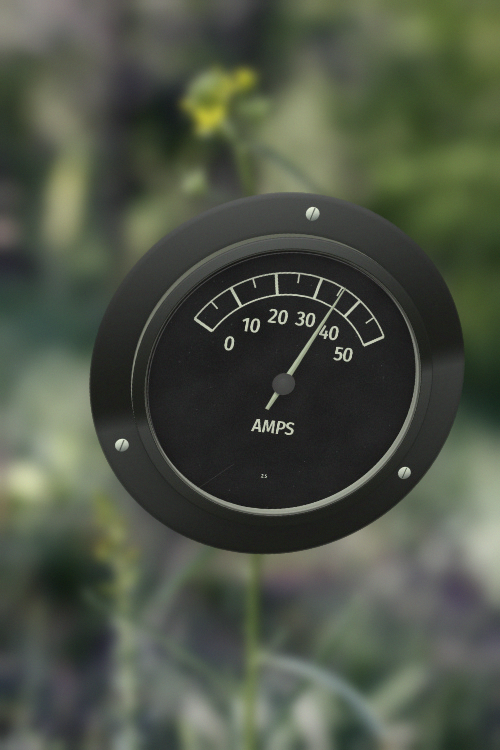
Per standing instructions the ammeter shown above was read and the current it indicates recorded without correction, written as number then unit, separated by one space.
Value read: 35 A
